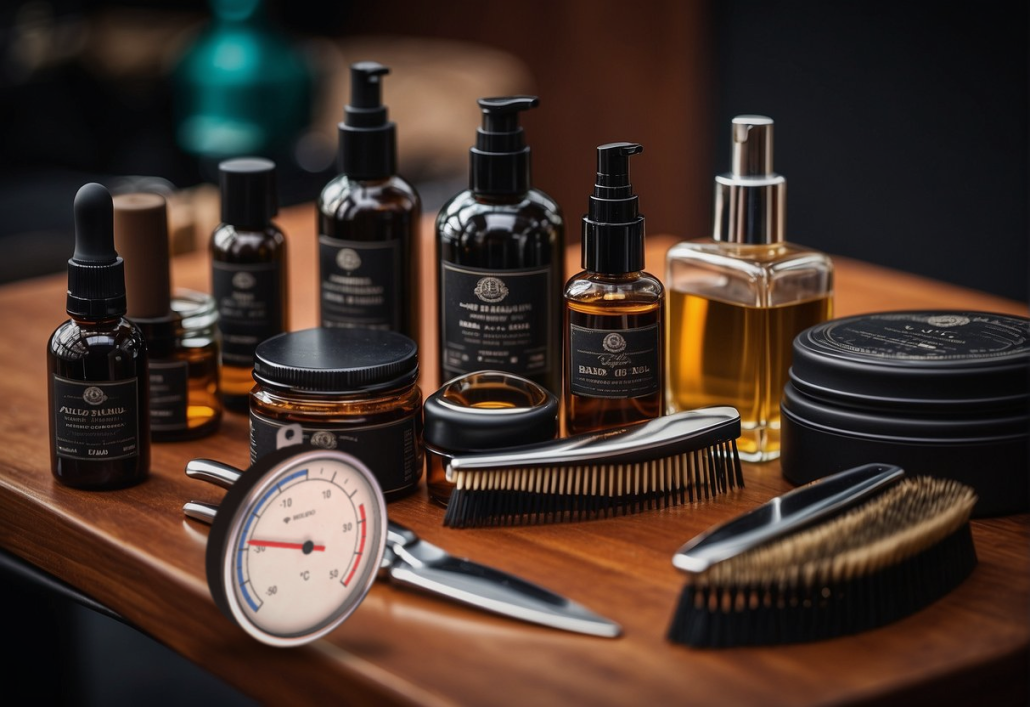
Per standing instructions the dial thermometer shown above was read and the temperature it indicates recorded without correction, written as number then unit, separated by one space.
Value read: -27.5 °C
